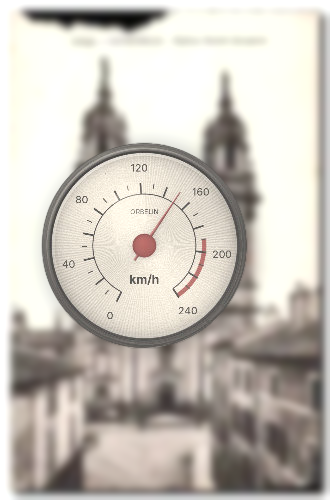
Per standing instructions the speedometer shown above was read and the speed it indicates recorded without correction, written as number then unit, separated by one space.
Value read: 150 km/h
